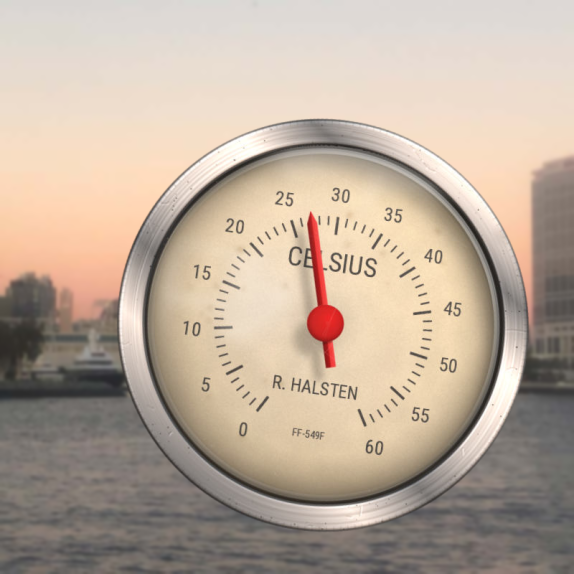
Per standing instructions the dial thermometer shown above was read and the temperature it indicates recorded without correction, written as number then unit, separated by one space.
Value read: 27 °C
